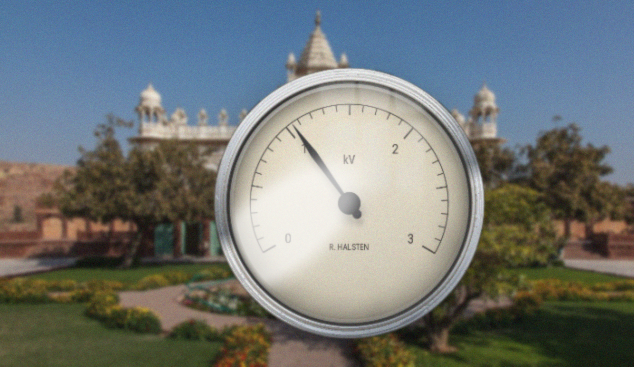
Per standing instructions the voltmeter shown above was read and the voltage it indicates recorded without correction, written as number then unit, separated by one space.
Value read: 1.05 kV
